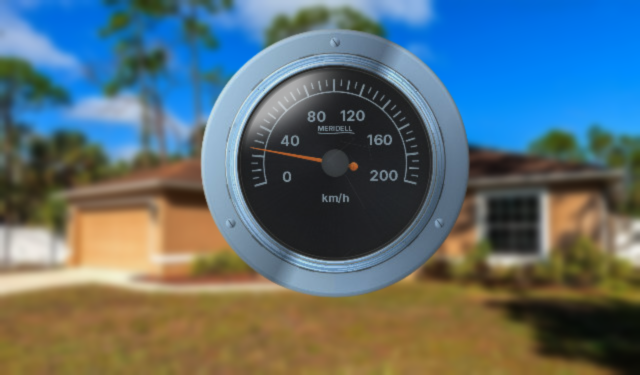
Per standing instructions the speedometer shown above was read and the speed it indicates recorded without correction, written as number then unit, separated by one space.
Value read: 25 km/h
